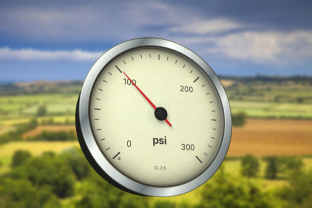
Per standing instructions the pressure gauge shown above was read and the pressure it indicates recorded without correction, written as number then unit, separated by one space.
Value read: 100 psi
